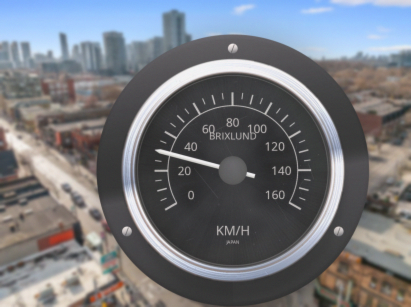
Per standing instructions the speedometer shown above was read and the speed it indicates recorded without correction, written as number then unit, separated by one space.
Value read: 30 km/h
